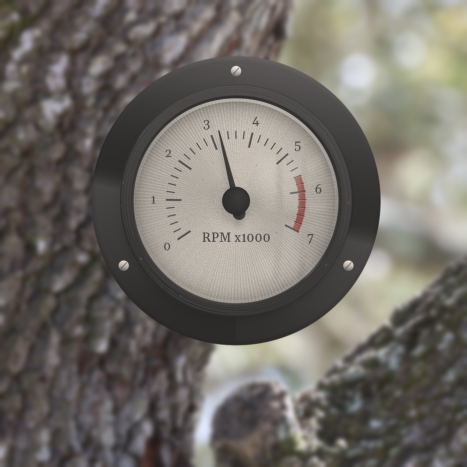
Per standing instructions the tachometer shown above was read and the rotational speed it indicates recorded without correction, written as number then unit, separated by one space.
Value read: 3200 rpm
